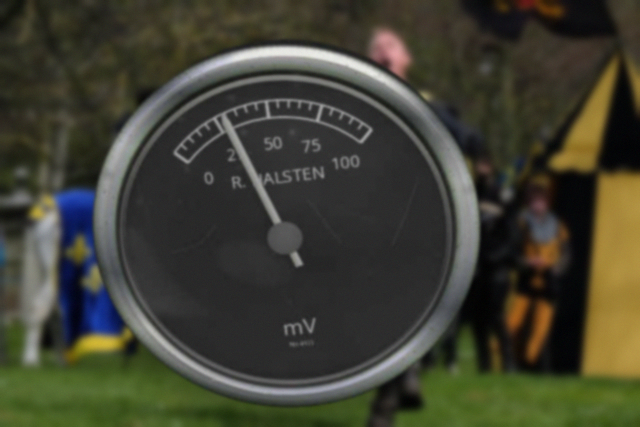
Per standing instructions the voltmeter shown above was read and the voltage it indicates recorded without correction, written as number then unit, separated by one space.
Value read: 30 mV
